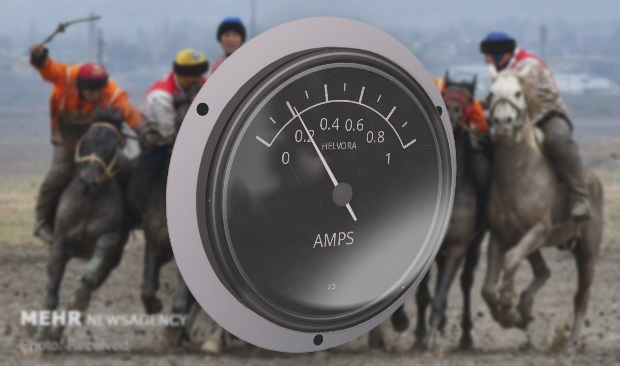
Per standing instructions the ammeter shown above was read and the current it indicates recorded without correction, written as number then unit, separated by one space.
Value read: 0.2 A
